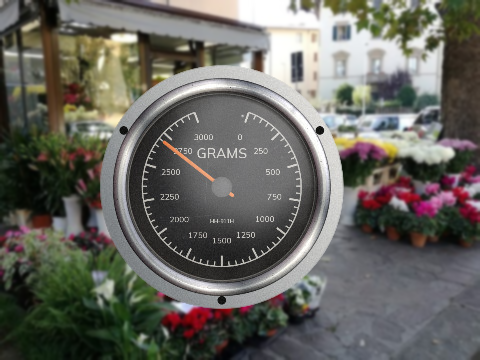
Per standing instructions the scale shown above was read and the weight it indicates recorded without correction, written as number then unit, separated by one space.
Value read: 2700 g
